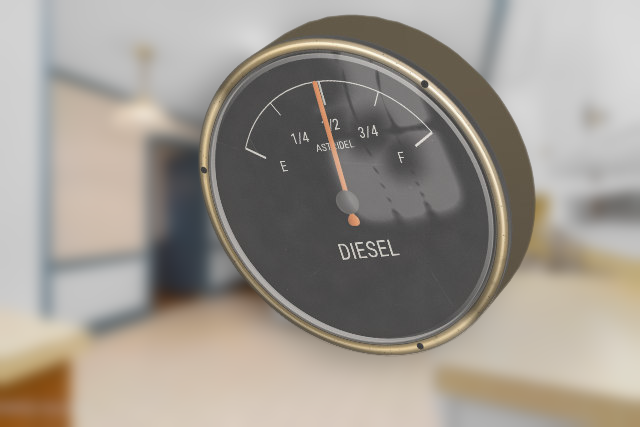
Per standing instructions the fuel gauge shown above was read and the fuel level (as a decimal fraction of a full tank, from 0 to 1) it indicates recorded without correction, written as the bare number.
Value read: 0.5
